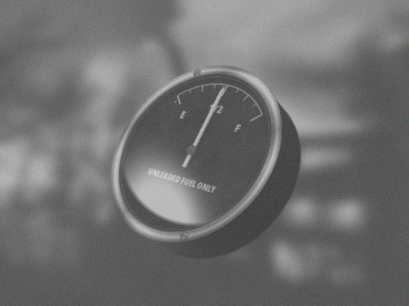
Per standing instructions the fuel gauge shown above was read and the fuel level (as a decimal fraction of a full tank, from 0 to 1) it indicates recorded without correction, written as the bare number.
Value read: 0.5
